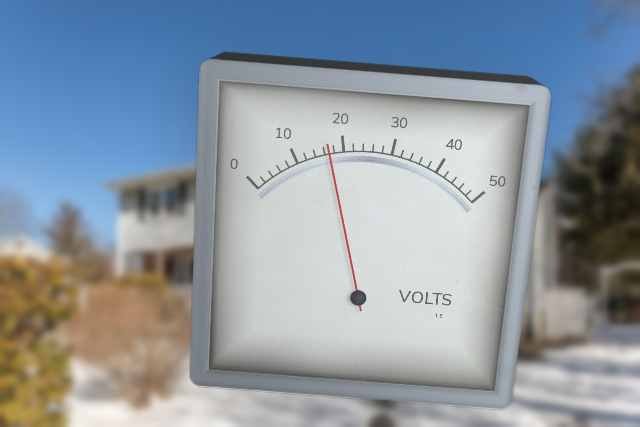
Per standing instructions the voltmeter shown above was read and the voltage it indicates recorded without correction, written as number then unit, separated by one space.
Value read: 17 V
